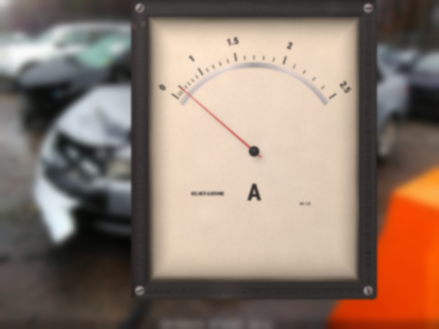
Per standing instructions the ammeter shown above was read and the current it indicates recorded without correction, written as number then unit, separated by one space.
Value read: 0.5 A
